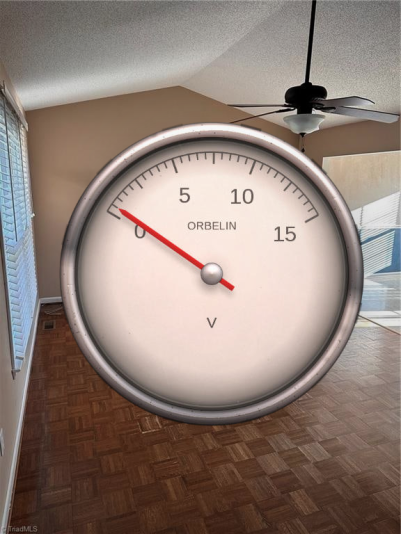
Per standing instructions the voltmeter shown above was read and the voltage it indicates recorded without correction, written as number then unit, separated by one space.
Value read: 0.5 V
